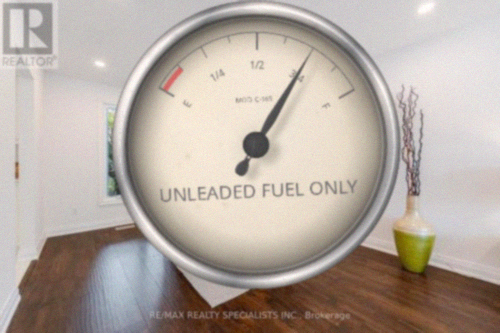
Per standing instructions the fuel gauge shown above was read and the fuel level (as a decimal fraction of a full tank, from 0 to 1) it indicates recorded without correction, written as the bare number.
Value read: 0.75
